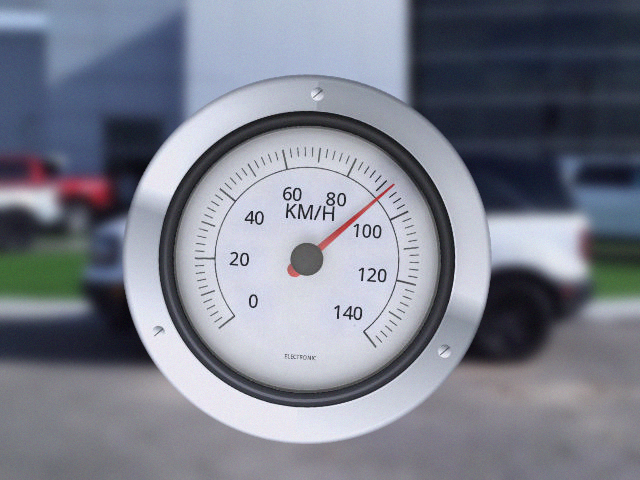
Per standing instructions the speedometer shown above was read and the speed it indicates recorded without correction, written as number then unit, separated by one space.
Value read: 92 km/h
